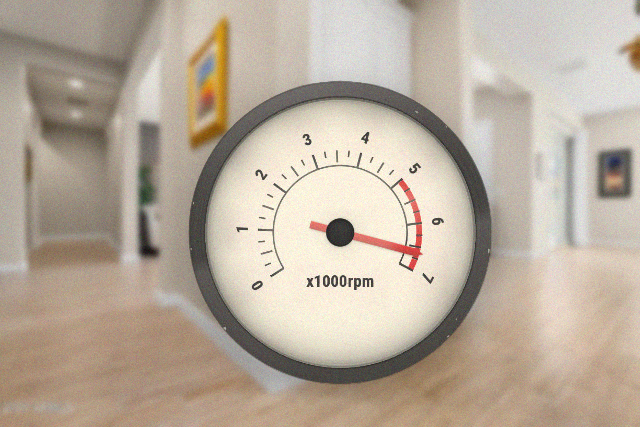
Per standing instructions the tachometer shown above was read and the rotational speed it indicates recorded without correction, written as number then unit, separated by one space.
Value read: 6625 rpm
